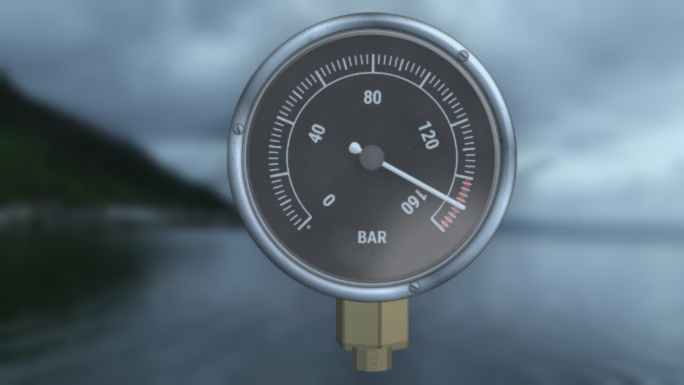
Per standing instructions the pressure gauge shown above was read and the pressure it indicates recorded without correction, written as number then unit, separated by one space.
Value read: 150 bar
